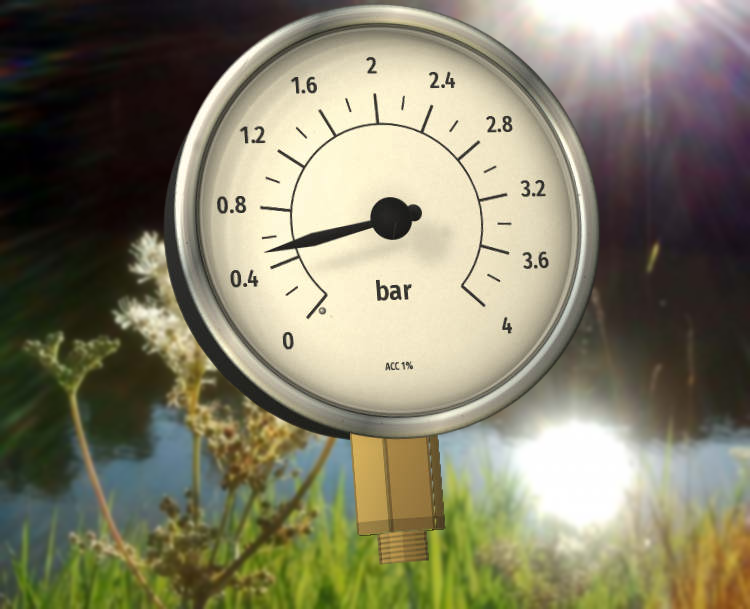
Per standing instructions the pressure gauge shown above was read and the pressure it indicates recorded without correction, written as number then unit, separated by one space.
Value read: 0.5 bar
